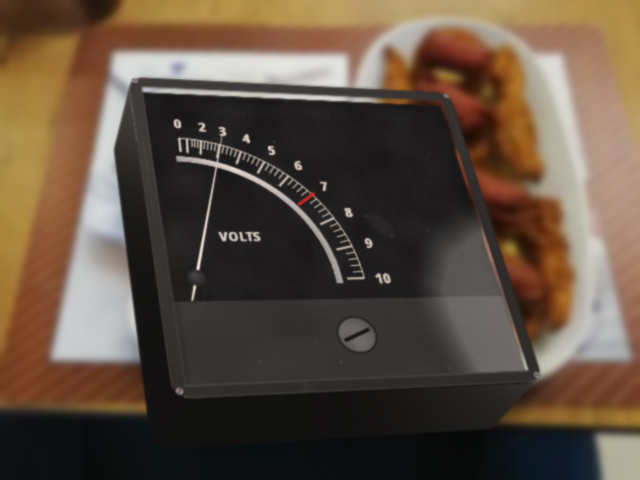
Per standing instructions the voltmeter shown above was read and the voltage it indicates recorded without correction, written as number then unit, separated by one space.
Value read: 3 V
